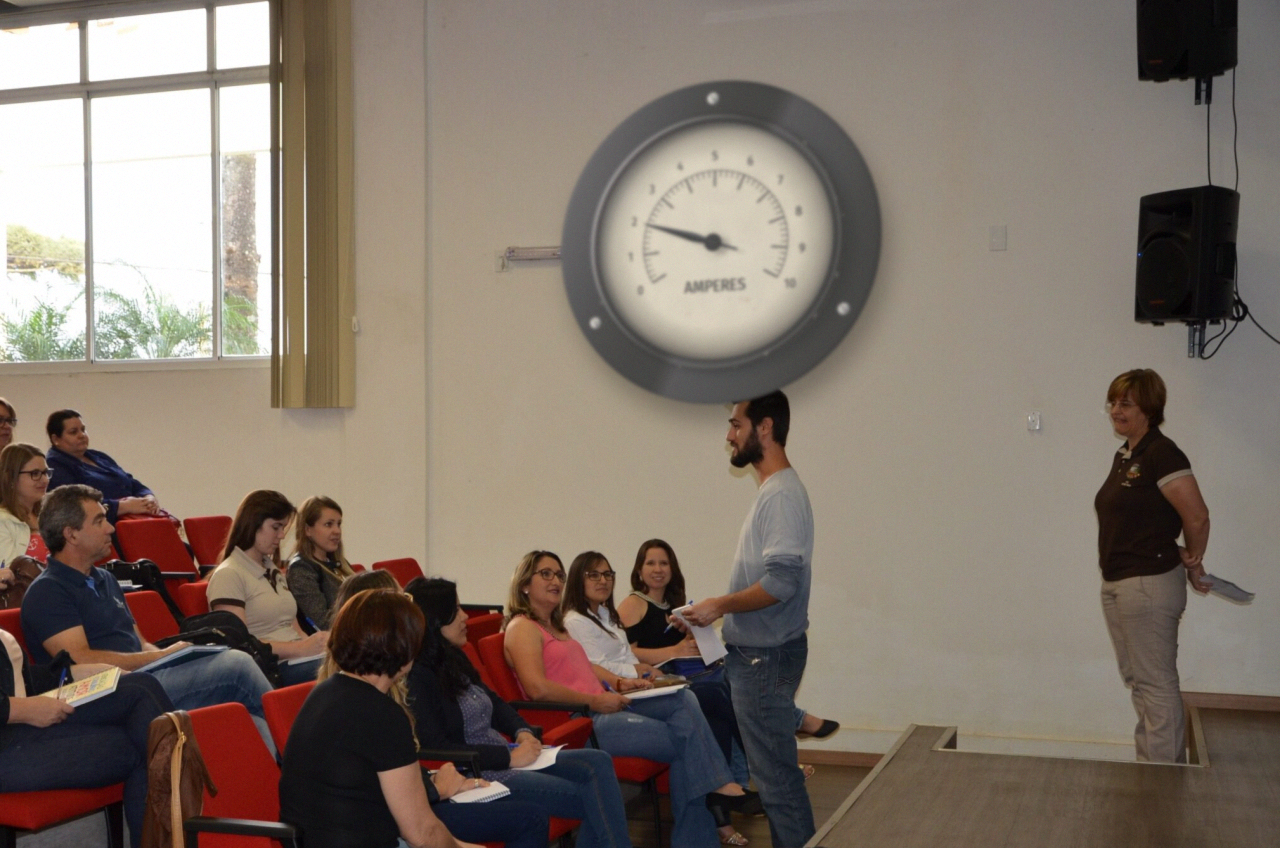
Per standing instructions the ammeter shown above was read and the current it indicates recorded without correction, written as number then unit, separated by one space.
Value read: 2 A
